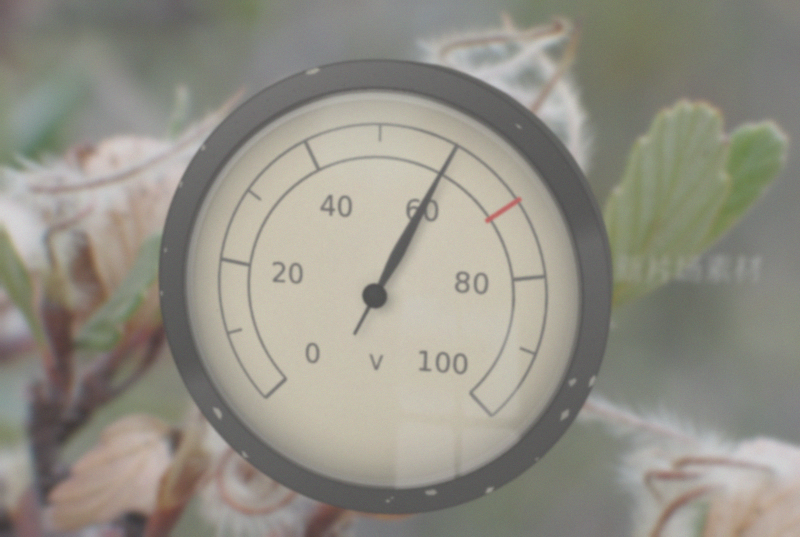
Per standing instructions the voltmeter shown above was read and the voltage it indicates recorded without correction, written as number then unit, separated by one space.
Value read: 60 V
